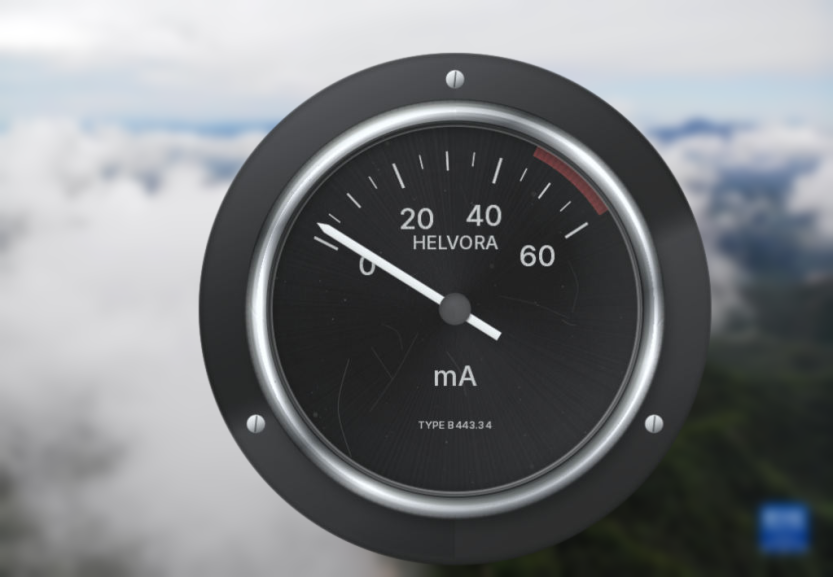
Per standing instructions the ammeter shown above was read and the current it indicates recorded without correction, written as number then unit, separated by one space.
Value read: 2.5 mA
